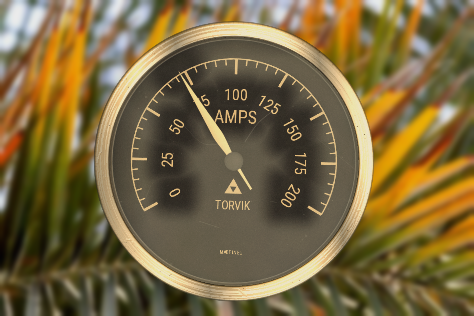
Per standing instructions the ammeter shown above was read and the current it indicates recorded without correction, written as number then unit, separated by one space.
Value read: 72.5 A
